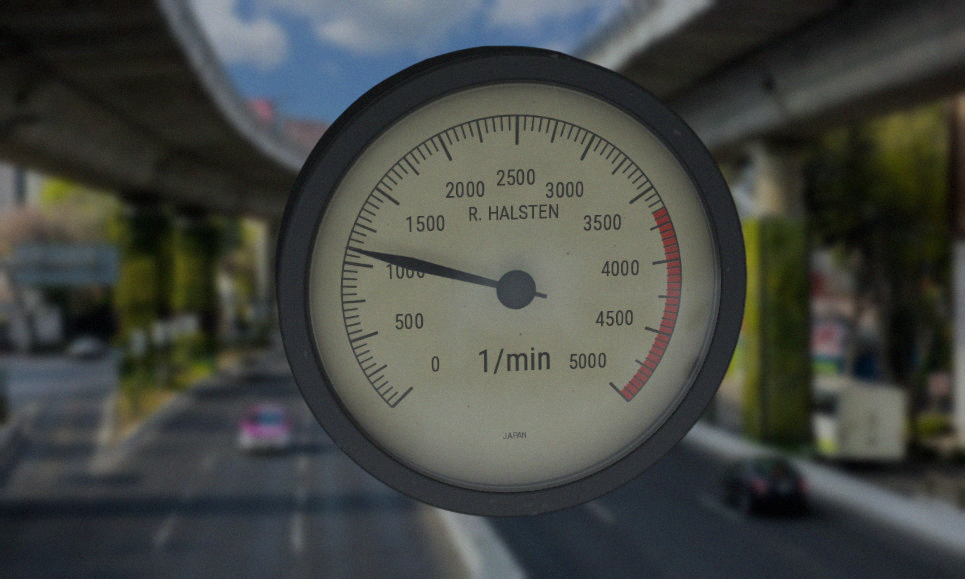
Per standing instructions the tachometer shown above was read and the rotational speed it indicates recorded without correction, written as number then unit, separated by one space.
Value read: 1100 rpm
